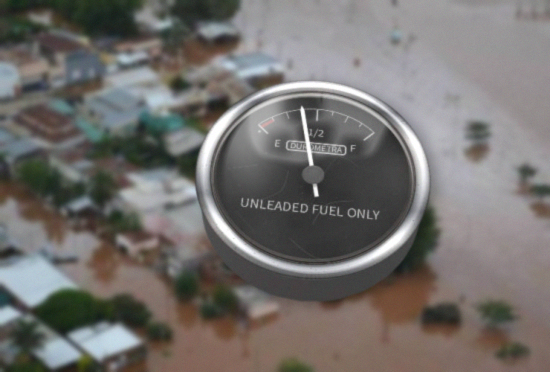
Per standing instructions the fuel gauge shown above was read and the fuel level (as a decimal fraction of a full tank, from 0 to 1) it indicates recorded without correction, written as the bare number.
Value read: 0.375
